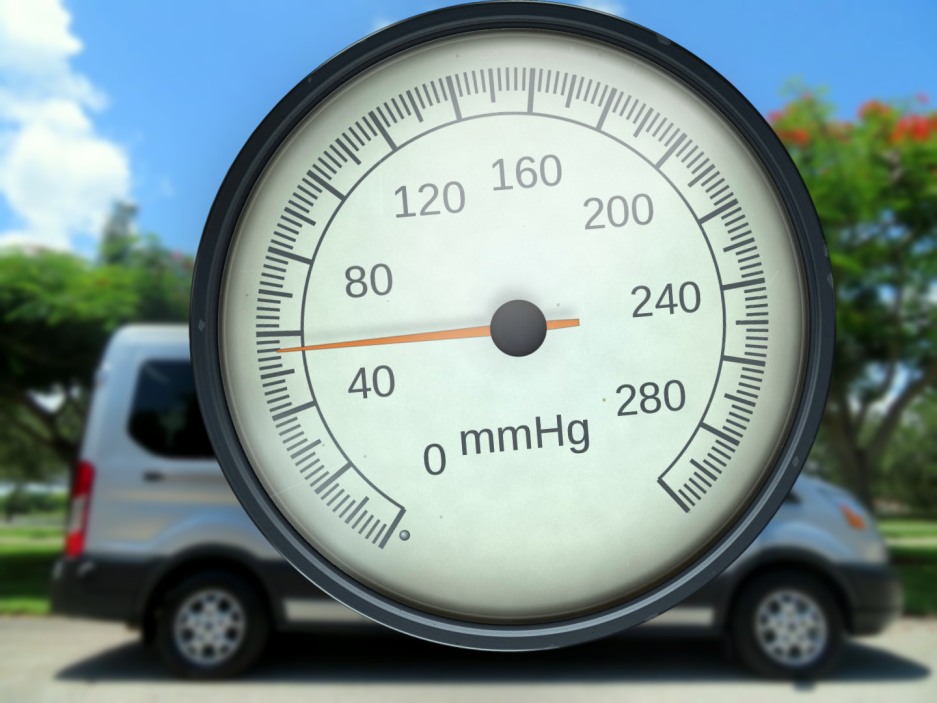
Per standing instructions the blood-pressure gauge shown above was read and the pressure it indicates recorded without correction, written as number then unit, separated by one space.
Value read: 56 mmHg
